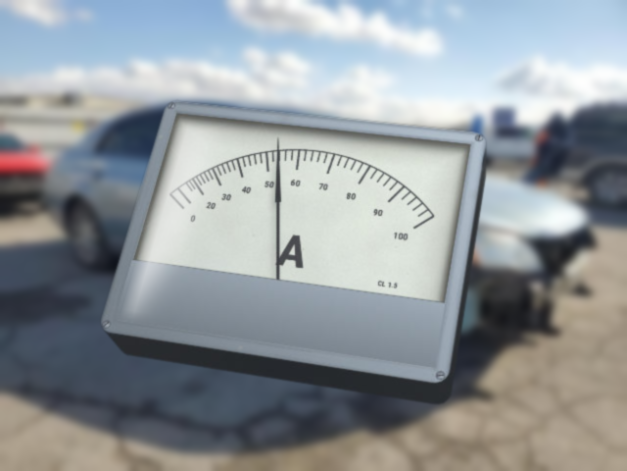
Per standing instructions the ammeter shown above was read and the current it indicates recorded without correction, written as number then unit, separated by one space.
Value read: 54 A
